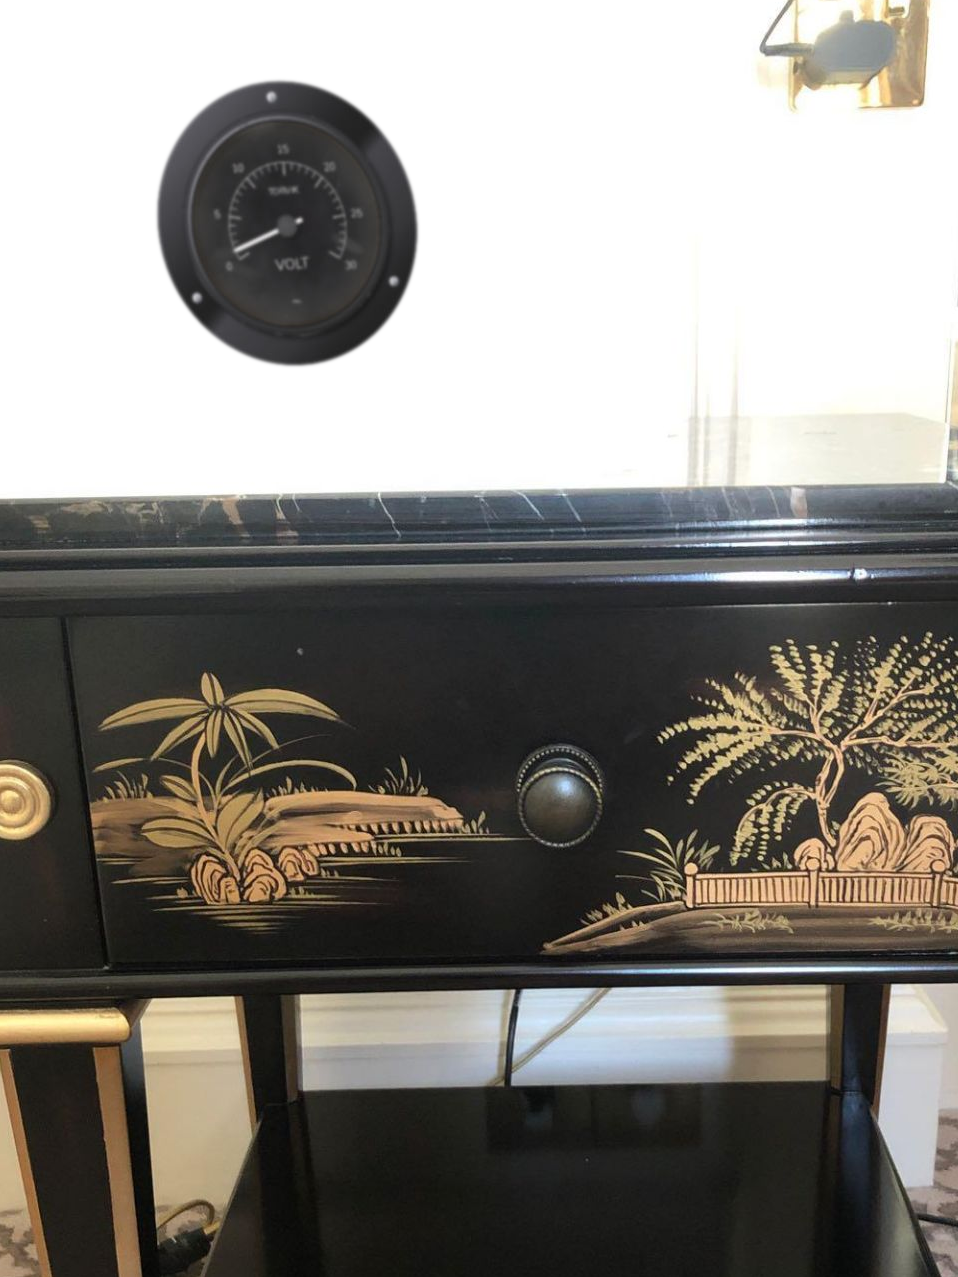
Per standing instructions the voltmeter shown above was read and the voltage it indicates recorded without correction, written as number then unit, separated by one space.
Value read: 1 V
